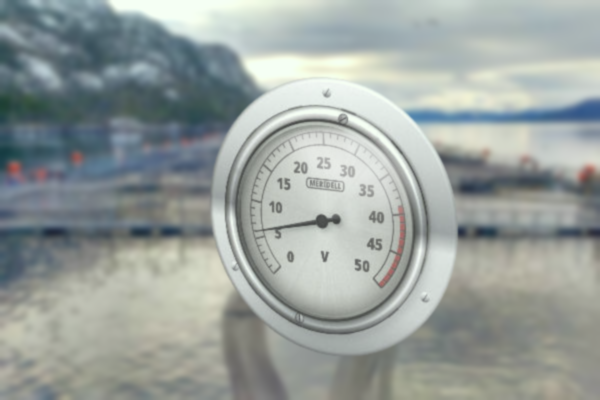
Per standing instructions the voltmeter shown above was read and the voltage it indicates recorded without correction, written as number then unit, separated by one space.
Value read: 6 V
